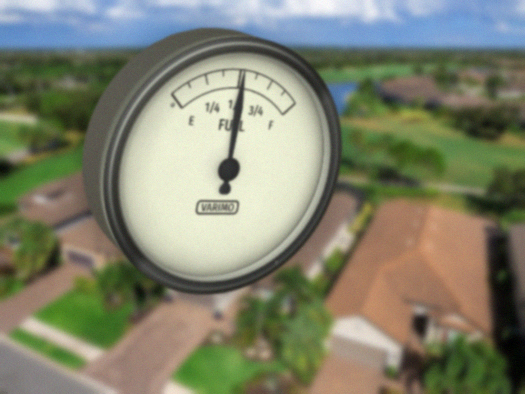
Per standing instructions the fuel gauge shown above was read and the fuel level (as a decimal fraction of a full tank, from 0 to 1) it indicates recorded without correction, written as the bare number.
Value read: 0.5
